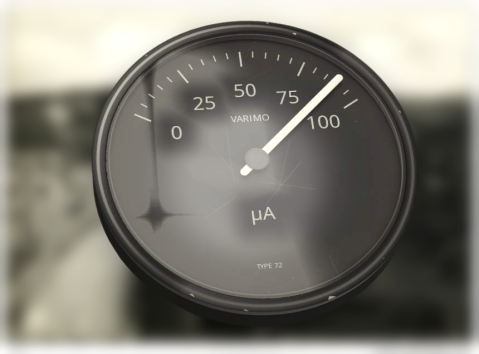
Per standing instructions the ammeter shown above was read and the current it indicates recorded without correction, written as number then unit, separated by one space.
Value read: 90 µA
